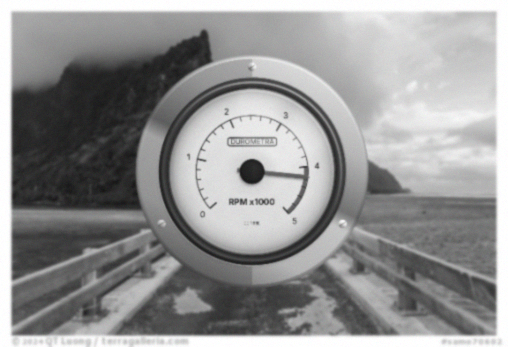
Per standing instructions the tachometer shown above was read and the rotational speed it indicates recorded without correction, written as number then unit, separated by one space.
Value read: 4200 rpm
